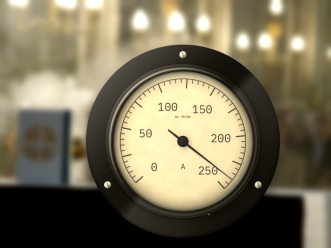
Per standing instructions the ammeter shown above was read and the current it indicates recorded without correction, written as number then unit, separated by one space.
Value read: 240 A
